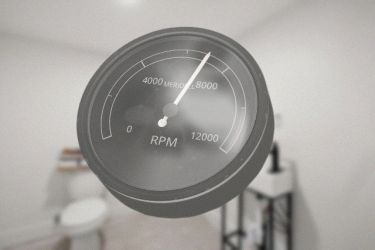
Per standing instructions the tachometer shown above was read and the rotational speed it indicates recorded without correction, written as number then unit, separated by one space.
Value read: 7000 rpm
